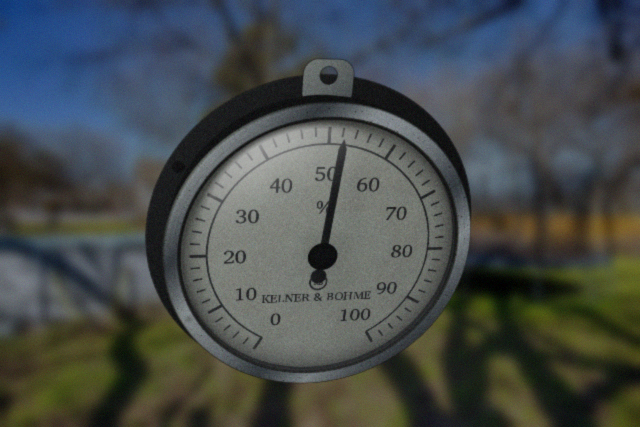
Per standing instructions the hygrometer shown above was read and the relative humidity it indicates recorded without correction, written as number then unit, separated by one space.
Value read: 52 %
